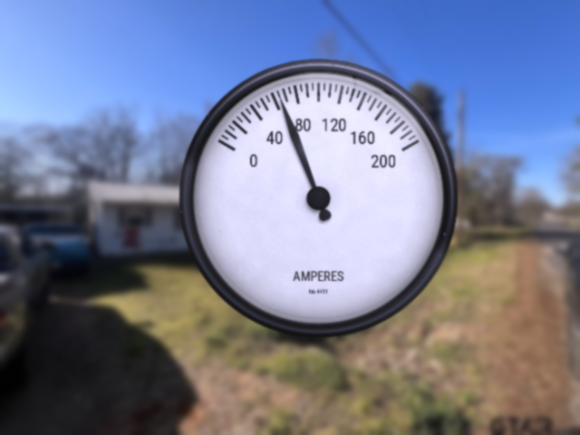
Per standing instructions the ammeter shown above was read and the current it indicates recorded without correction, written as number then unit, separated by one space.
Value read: 65 A
